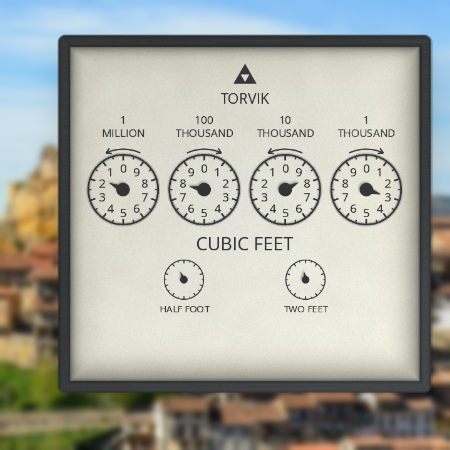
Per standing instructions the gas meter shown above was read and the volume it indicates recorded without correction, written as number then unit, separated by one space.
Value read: 178300 ft³
